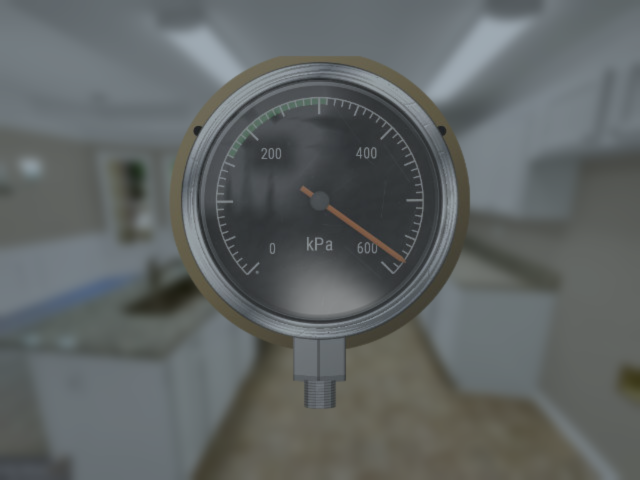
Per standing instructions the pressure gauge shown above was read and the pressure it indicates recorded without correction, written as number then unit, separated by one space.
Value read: 580 kPa
